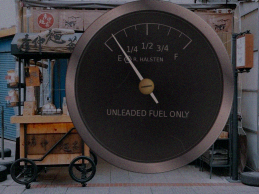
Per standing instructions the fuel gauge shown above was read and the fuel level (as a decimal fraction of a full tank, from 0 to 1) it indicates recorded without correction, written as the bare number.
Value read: 0.125
